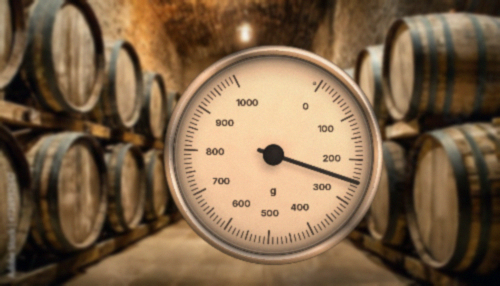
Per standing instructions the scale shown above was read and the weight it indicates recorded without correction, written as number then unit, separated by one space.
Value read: 250 g
